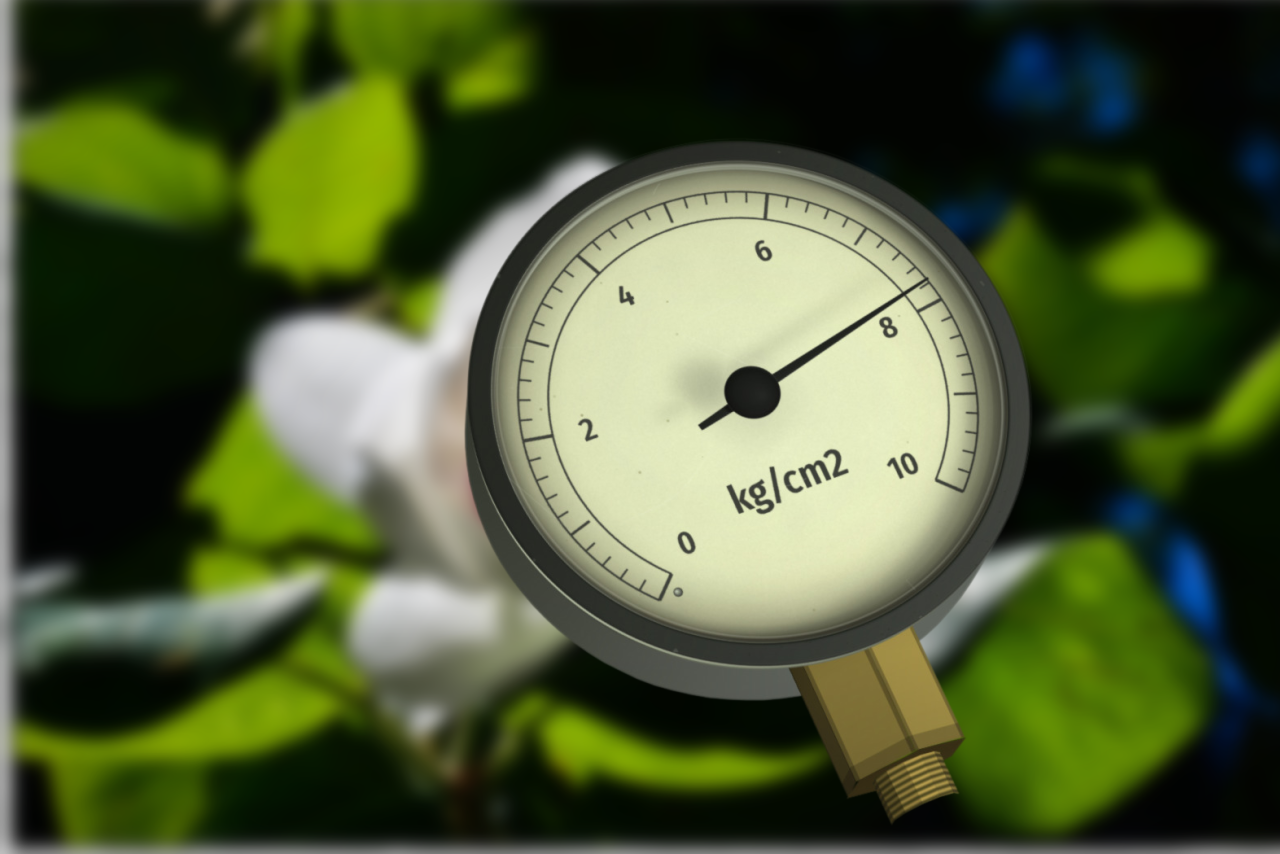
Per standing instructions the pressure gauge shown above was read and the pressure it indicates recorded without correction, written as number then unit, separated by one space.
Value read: 7.8 kg/cm²
